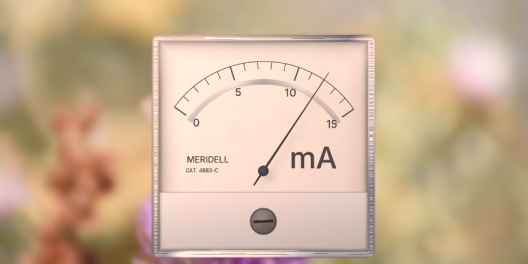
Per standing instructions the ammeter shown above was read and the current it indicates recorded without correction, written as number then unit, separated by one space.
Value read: 12 mA
